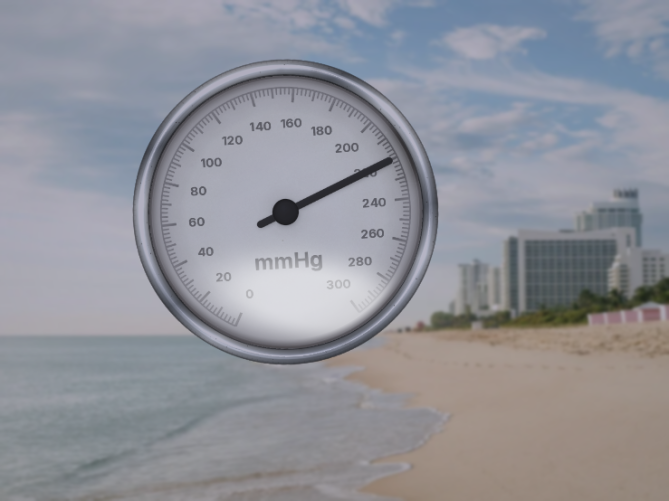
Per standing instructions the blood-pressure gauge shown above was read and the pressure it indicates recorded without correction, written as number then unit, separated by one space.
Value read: 220 mmHg
